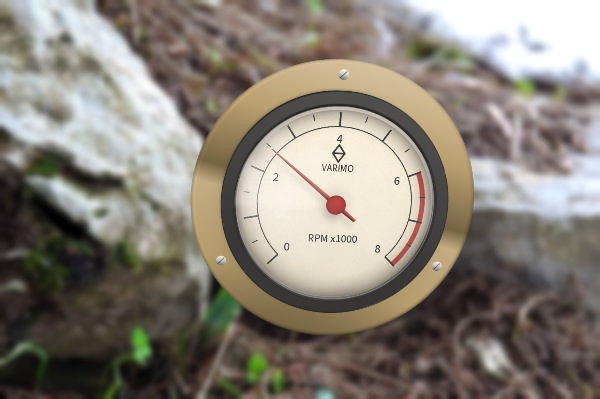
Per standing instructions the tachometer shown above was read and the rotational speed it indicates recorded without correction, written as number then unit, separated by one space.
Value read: 2500 rpm
